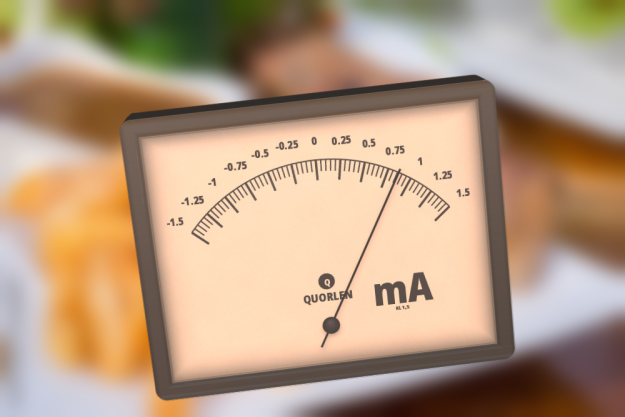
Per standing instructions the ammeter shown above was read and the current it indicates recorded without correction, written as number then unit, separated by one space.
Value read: 0.85 mA
